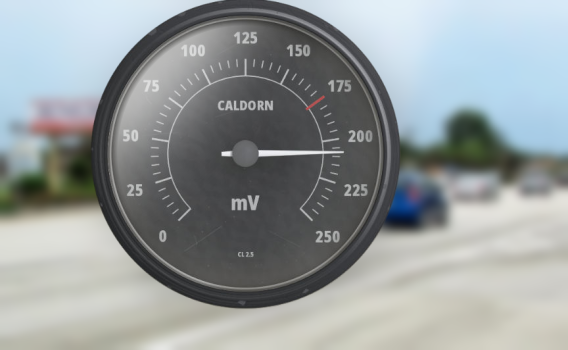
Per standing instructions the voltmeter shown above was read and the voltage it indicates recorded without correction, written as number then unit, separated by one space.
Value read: 207.5 mV
